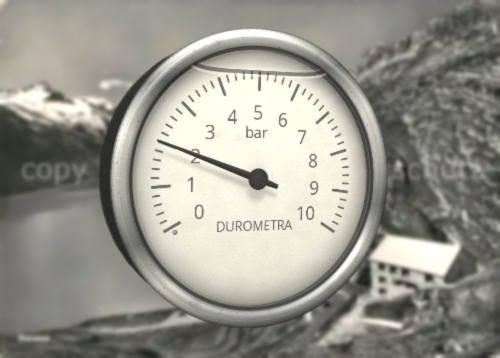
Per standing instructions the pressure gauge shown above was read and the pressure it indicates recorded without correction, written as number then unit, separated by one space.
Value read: 2 bar
